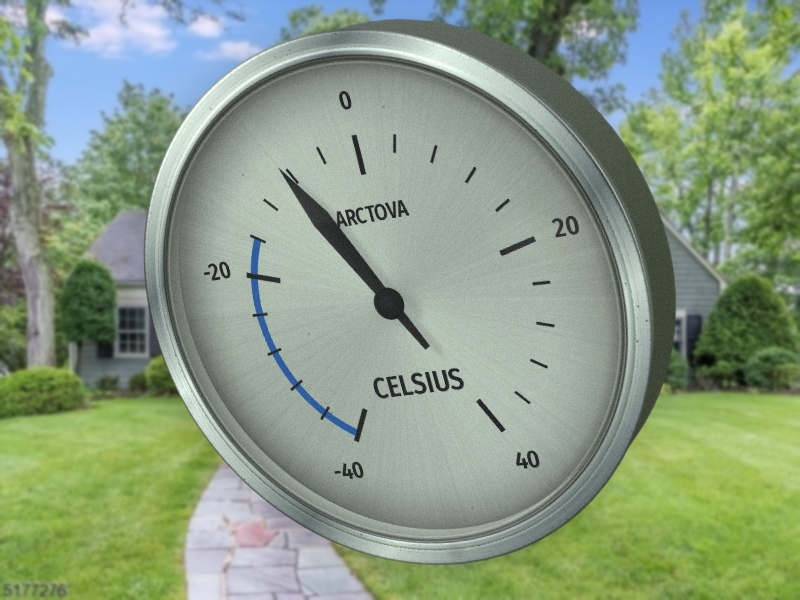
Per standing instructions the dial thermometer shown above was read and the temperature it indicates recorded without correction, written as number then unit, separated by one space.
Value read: -8 °C
